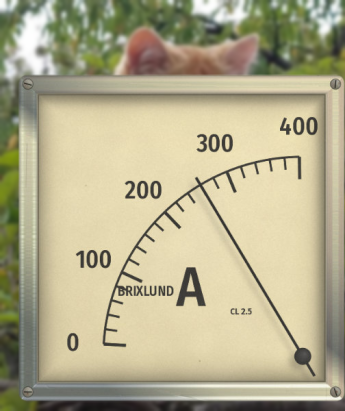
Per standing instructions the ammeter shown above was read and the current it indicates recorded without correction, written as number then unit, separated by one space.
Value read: 260 A
